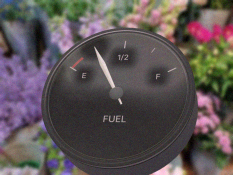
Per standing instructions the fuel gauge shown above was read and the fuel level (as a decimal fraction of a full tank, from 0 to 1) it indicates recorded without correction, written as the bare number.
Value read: 0.25
